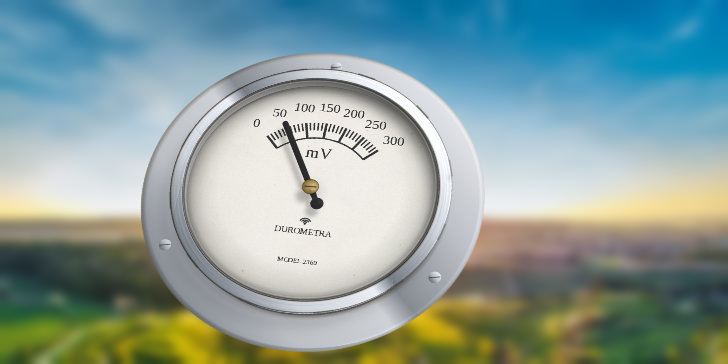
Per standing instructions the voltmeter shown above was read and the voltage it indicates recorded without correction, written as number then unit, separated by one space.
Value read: 50 mV
